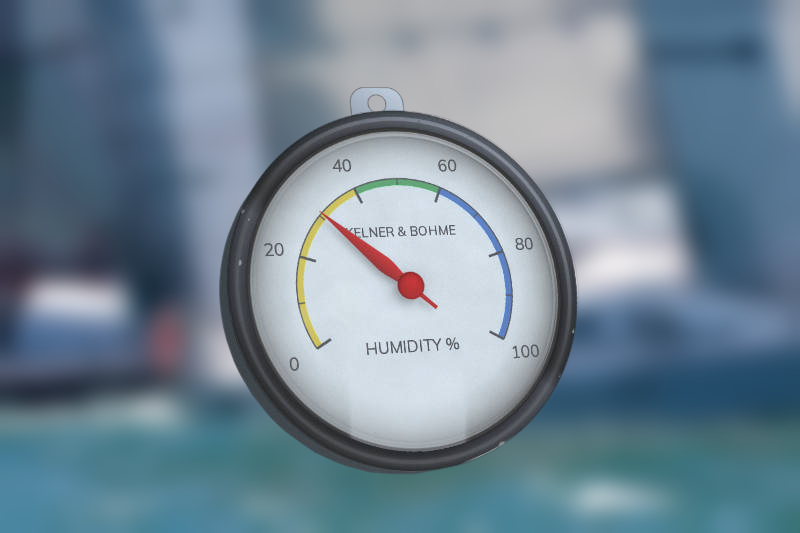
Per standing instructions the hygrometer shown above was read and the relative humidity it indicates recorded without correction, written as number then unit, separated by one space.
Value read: 30 %
